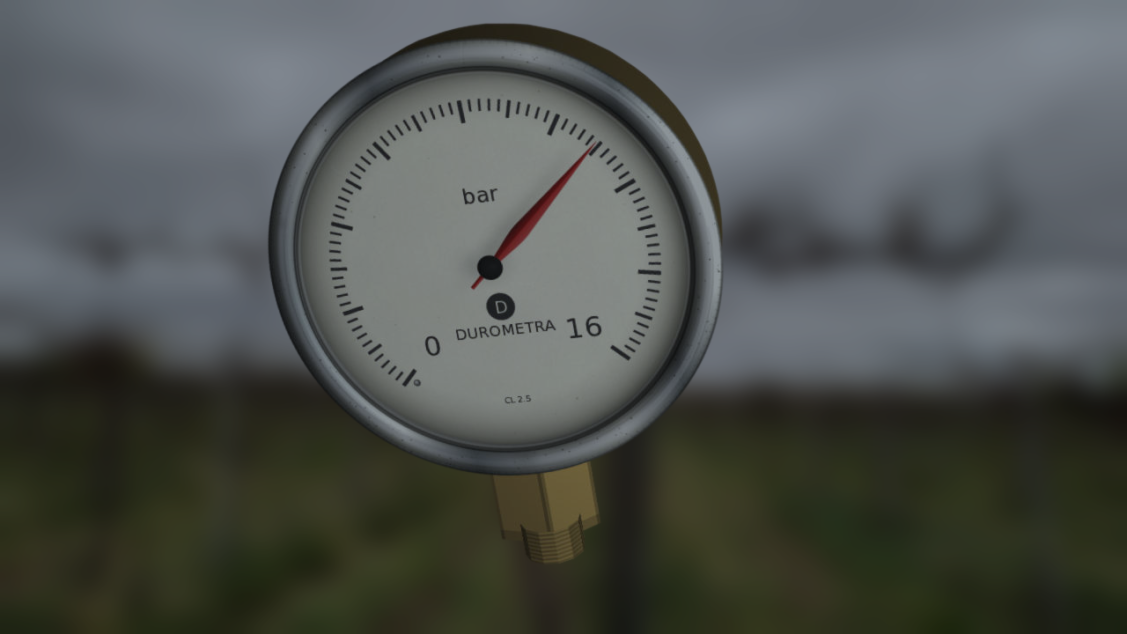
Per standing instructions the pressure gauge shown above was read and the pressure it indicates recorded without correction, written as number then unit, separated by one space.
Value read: 10.9 bar
